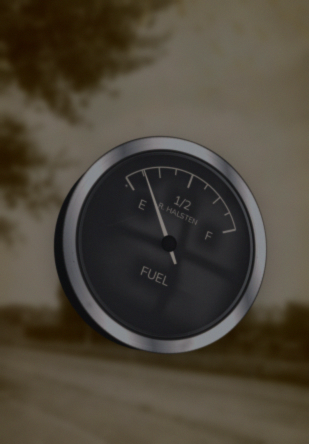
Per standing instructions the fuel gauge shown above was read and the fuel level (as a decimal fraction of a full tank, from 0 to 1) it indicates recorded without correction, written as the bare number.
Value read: 0.125
